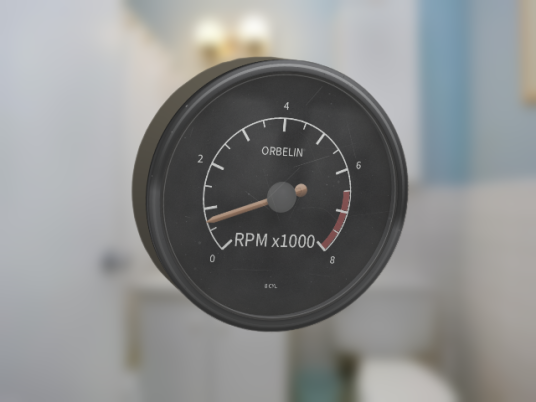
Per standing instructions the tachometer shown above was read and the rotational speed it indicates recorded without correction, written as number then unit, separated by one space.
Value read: 750 rpm
